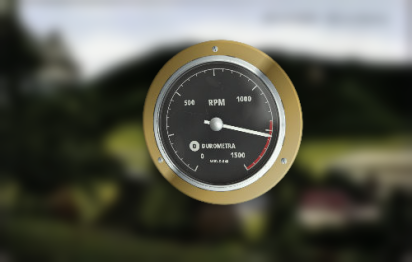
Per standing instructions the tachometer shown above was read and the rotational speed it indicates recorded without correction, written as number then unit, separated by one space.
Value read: 1275 rpm
